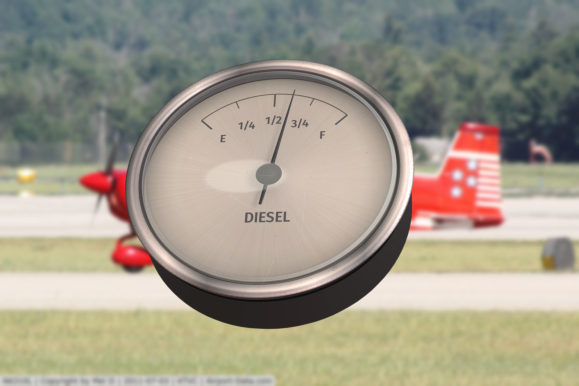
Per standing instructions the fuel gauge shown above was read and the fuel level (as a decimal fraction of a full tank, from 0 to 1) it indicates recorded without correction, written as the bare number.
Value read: 0.625
